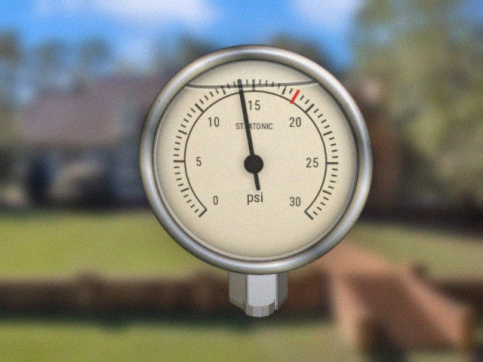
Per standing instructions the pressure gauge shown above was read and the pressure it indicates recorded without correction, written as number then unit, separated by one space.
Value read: 14 psi
